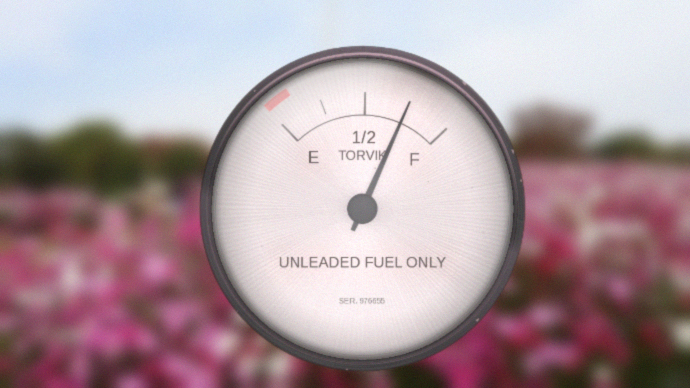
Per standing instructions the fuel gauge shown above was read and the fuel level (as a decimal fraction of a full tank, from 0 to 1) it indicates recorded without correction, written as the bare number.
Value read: 0.75
